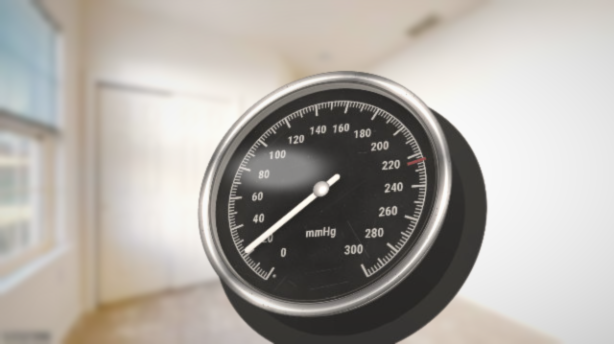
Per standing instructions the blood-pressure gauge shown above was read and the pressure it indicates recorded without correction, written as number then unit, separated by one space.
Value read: 20 mmHg
